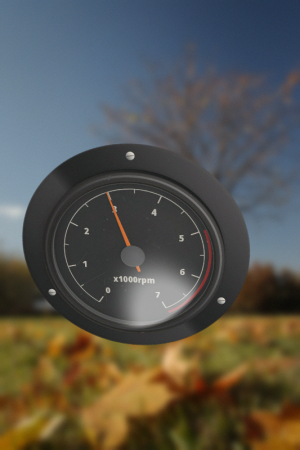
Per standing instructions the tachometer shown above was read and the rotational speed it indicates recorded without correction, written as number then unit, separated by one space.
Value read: 3000 rpm
